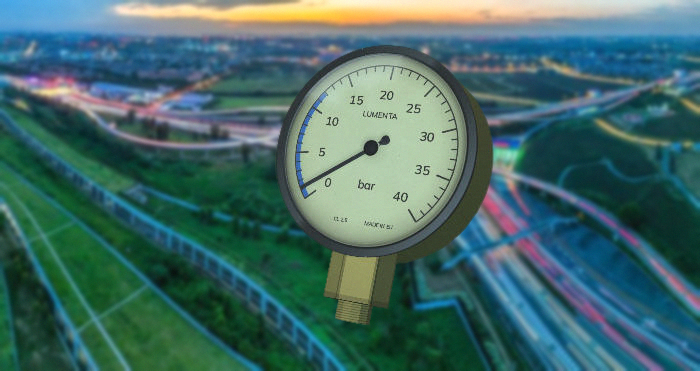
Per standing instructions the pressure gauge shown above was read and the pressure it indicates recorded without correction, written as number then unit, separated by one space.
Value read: 1 bar
